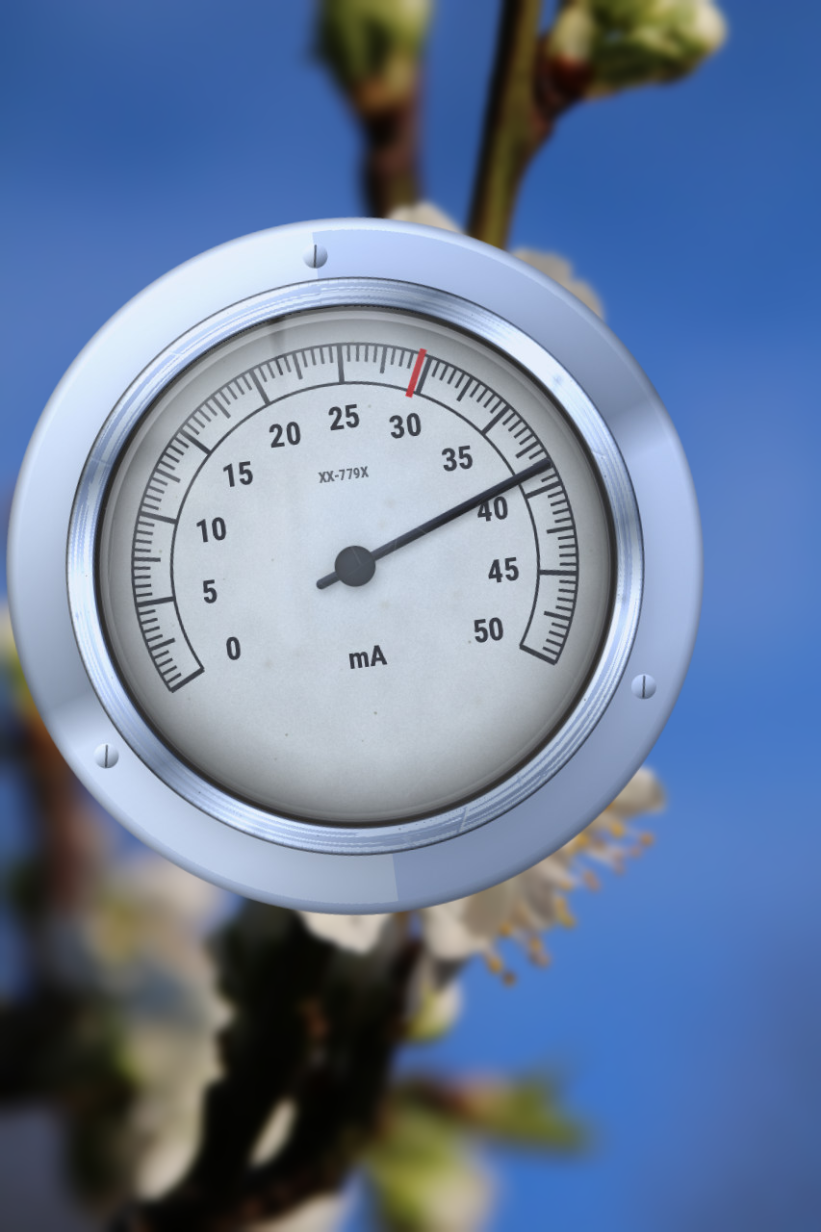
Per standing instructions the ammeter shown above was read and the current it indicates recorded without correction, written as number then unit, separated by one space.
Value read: 38.75 mA
